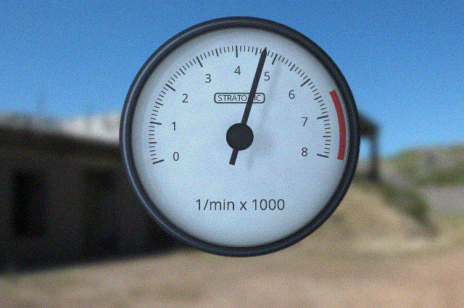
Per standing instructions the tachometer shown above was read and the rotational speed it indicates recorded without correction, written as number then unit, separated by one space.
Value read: 4700 rpm
